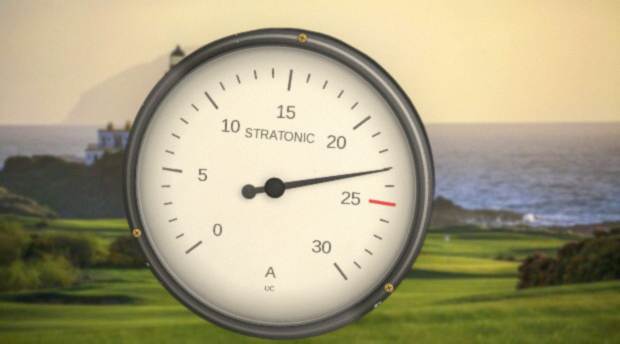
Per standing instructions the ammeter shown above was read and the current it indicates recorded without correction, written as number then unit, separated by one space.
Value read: 23 A
